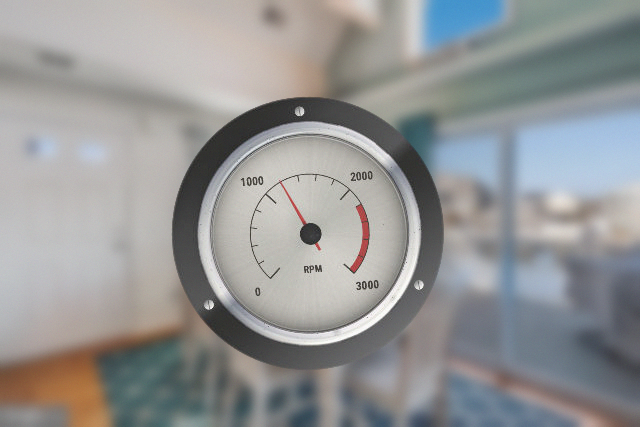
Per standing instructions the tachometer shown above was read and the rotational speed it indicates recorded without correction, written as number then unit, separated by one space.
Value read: 1200 rpm
